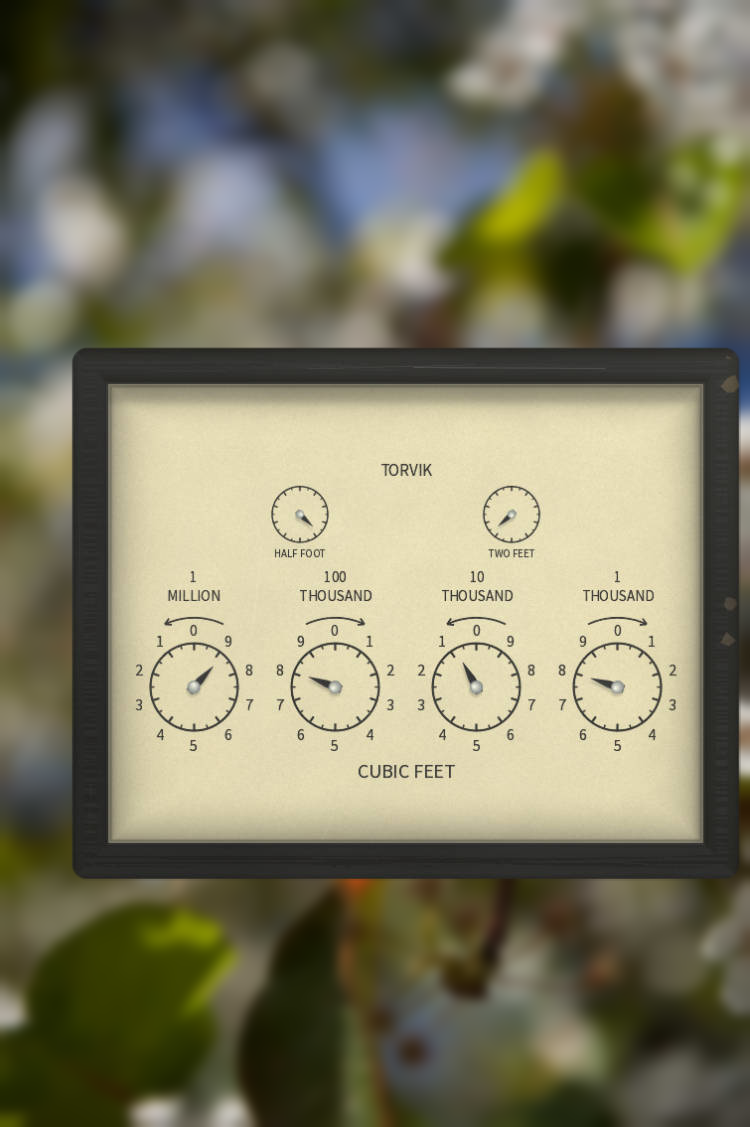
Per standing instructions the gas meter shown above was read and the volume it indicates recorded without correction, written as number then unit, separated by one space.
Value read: 880800 ft³
